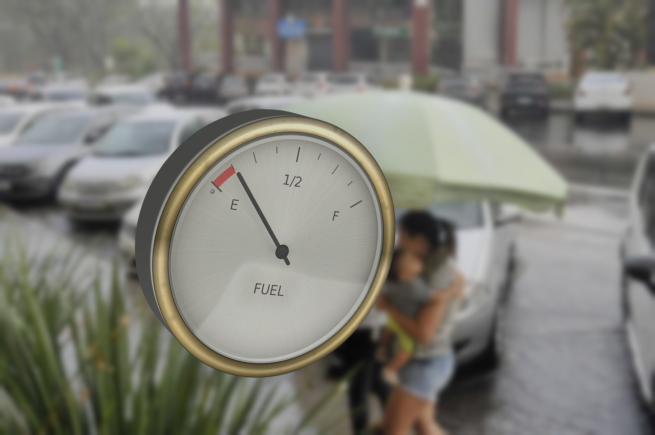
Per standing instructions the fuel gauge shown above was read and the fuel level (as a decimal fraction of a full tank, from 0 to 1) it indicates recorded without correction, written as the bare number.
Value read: 0.125
